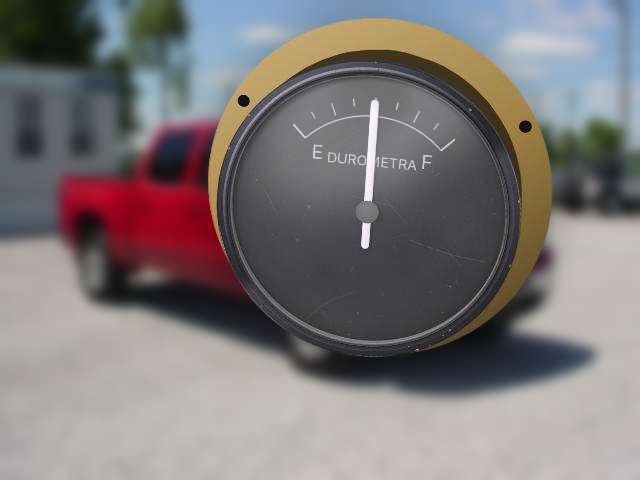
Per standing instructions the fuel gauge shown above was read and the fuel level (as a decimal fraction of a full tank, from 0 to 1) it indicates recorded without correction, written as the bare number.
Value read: 0.5
